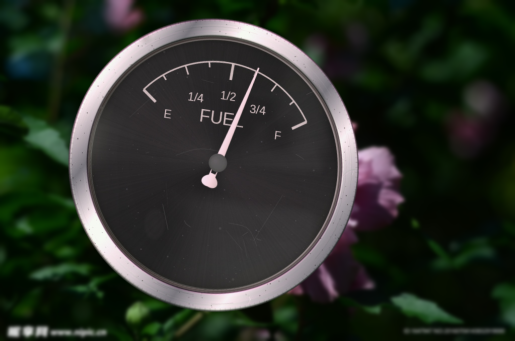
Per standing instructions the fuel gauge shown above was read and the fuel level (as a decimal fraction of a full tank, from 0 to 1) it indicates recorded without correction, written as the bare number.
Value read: 0.625
